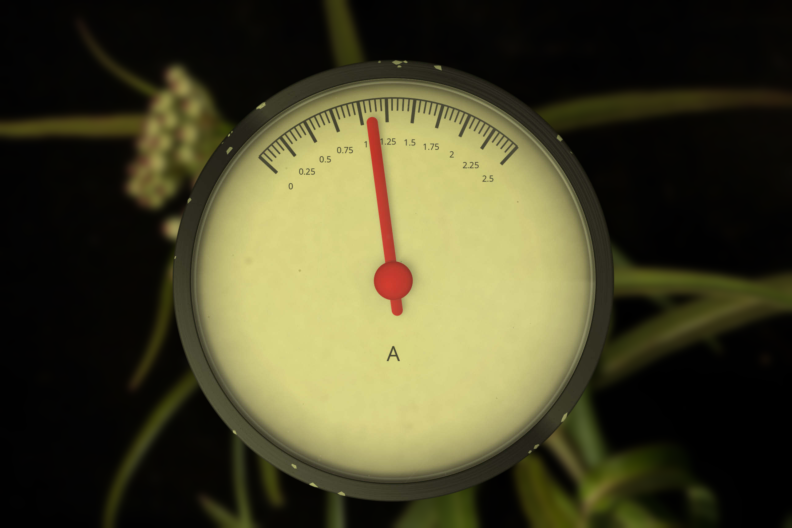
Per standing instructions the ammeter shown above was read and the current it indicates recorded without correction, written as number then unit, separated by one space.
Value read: 1.1 A
